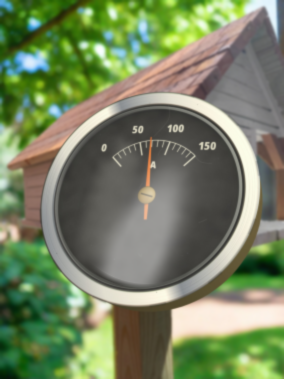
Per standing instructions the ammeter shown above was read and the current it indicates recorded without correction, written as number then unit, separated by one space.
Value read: 70 A
